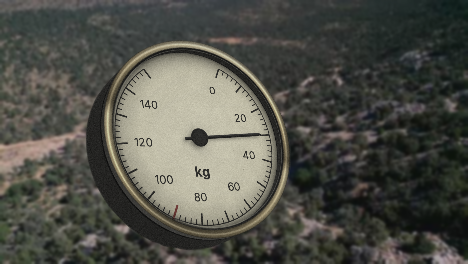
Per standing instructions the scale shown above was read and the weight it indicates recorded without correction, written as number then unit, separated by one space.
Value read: 30 kg
